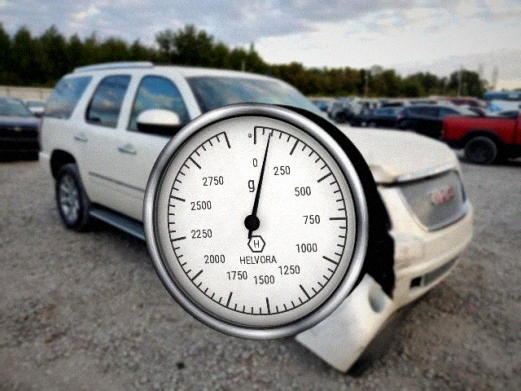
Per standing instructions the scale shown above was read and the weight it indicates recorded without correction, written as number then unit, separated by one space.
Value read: 100 g
